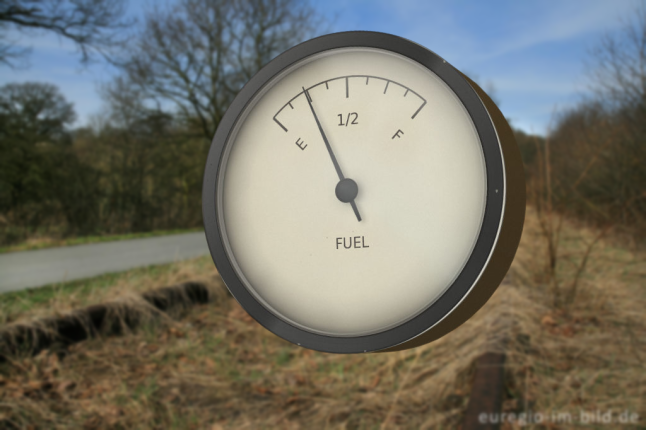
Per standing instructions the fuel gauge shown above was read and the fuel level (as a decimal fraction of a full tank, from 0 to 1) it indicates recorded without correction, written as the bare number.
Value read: 0.25
